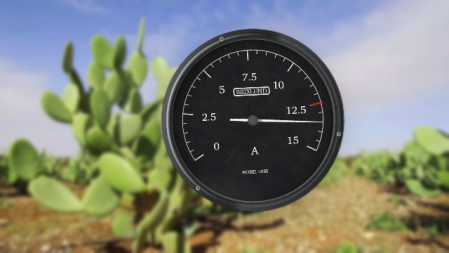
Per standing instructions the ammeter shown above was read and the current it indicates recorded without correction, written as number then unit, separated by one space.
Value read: 13.5 A
